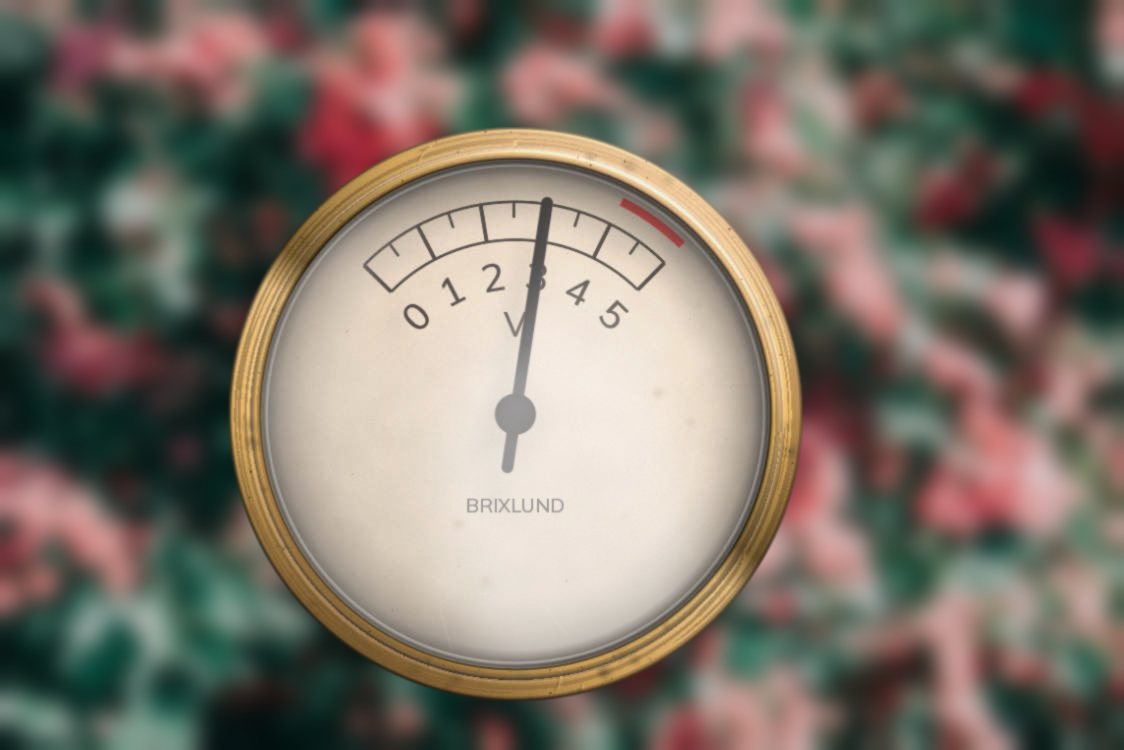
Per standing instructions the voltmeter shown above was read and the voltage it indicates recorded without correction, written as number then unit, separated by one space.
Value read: 3 V
